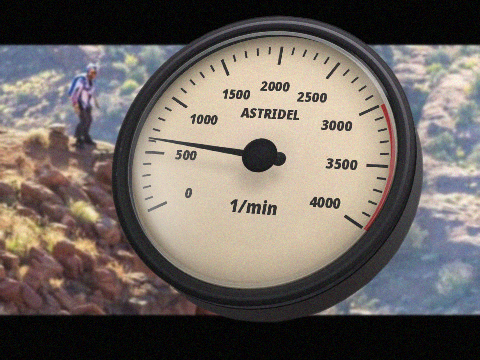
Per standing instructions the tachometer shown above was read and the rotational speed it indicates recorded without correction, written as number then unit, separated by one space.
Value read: 600 rpm
